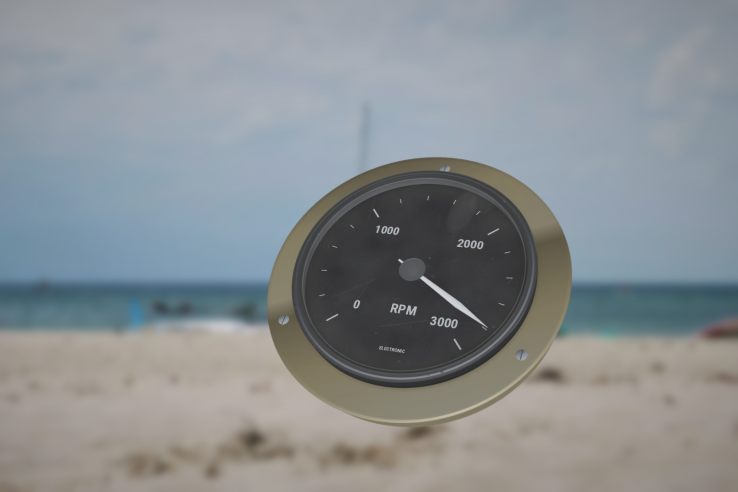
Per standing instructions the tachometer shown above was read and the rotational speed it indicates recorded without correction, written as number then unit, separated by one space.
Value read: 2800 rpm
